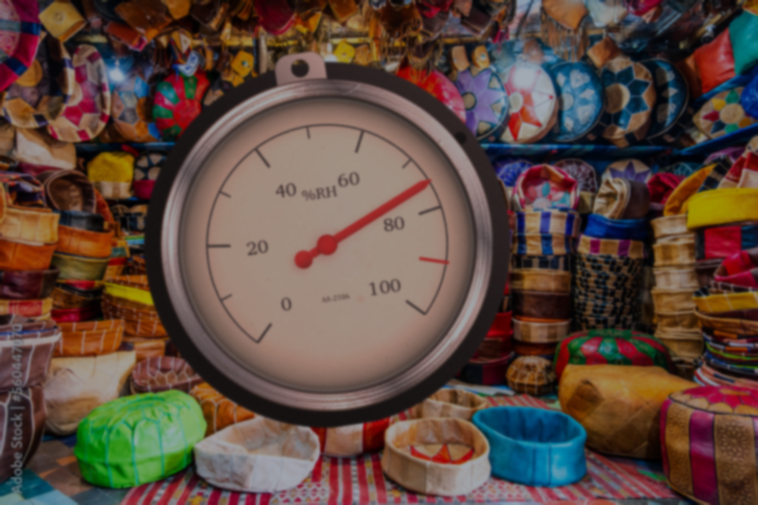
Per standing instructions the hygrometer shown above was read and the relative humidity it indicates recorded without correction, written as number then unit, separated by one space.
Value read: 75 %
